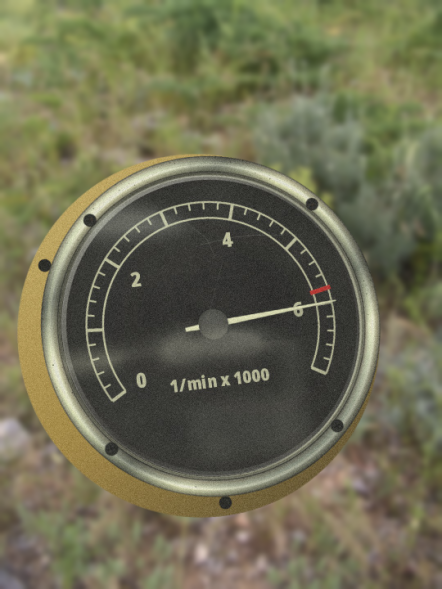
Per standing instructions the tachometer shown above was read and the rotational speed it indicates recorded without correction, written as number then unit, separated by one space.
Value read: 6000 rpm
